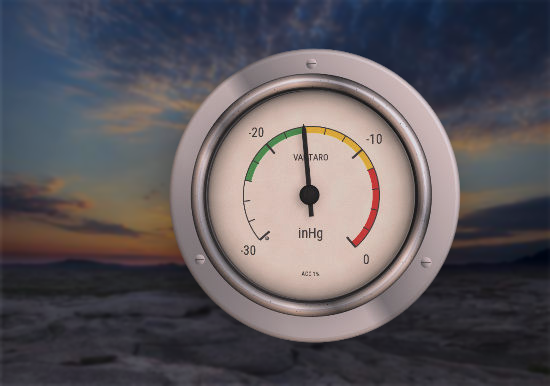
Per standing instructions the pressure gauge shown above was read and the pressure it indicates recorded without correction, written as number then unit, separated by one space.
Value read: -16 inHg
